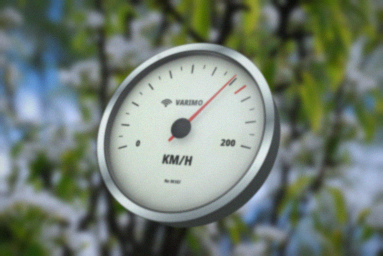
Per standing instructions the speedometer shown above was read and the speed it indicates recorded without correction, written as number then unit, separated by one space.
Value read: 140 km/h
